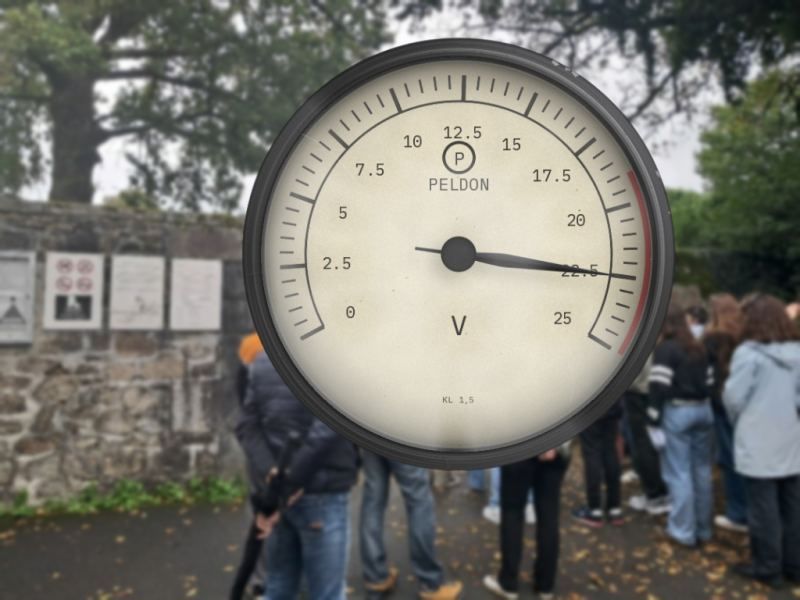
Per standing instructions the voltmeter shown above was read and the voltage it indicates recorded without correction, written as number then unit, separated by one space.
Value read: 22.5 V
